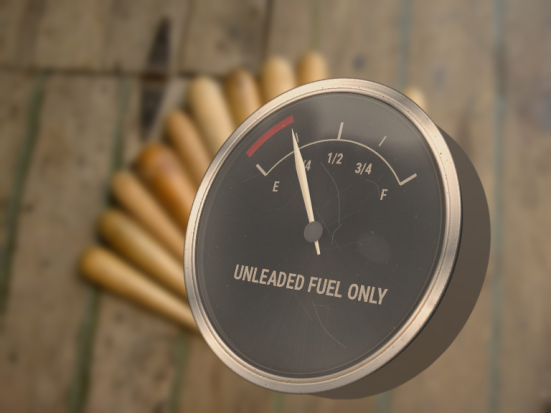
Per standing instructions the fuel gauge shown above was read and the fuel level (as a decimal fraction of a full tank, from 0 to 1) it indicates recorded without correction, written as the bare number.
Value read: 0.25
